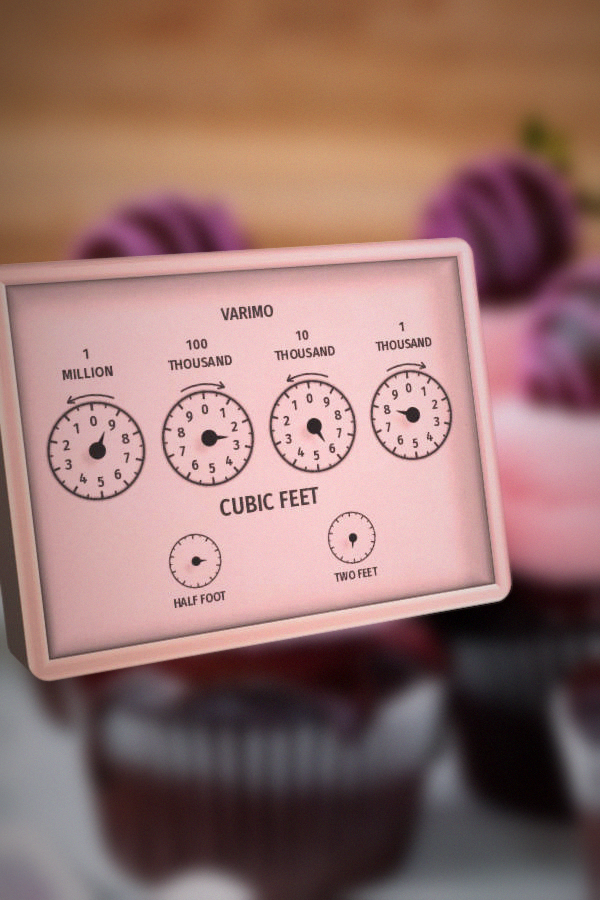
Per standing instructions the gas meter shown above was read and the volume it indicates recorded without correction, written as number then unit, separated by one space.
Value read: 925800 ft³
